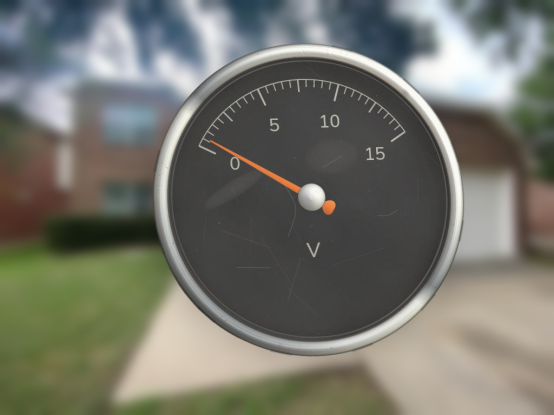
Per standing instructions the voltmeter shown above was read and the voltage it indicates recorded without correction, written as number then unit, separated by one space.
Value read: 0.5 V
